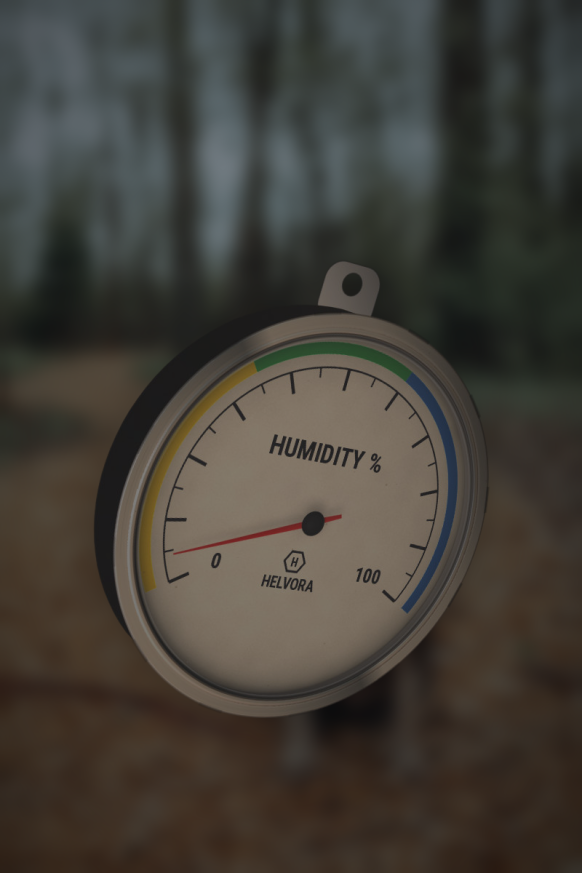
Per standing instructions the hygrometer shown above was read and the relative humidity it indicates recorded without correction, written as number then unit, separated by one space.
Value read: 5 %
